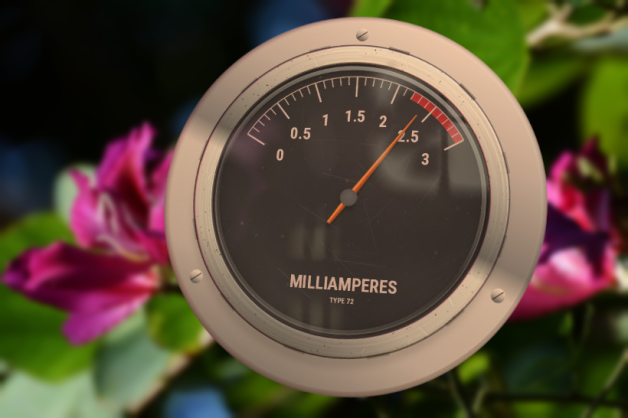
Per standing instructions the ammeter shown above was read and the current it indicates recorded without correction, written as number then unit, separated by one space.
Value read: 2.4 mA
